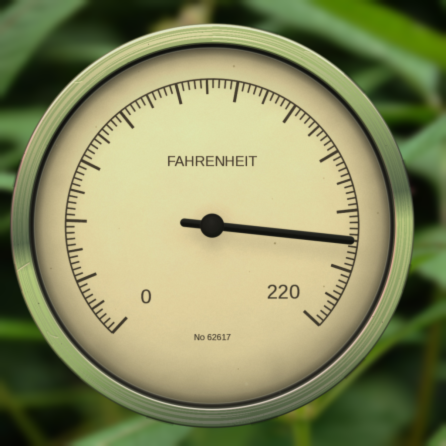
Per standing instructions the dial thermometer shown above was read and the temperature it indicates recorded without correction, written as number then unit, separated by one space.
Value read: 190 °F
